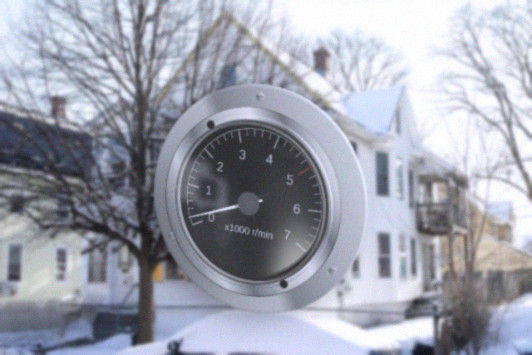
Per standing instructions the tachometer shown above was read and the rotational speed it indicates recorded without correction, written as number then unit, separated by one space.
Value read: 200 rpm
